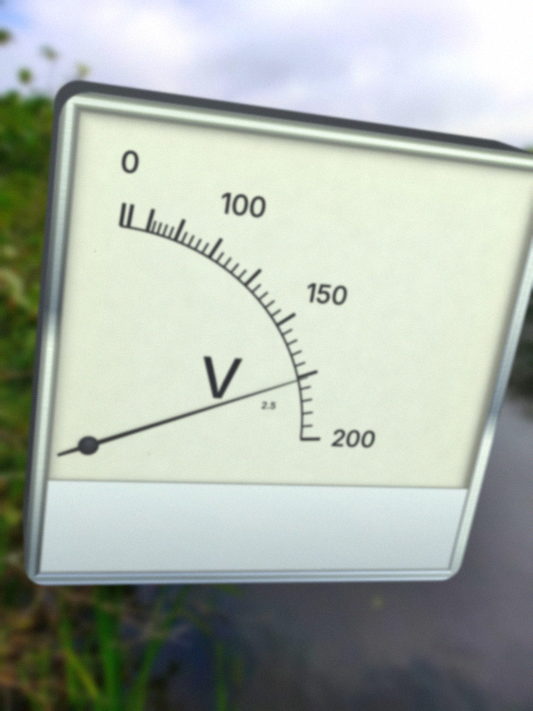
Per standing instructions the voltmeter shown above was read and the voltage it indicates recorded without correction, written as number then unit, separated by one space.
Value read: 175 V
